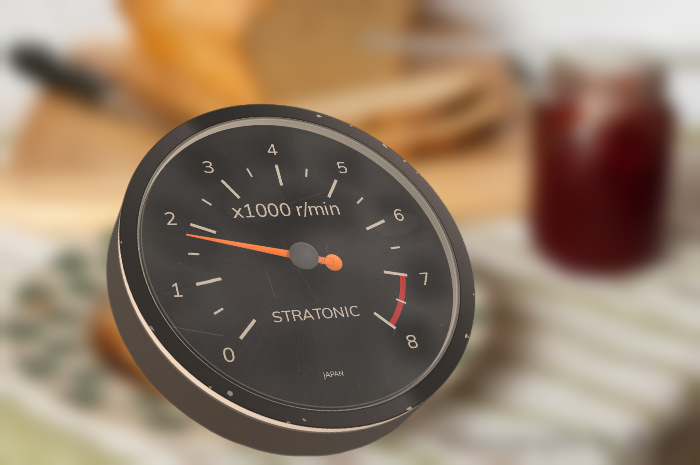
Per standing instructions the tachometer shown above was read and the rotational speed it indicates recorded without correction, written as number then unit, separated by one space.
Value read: 1750 rpm
